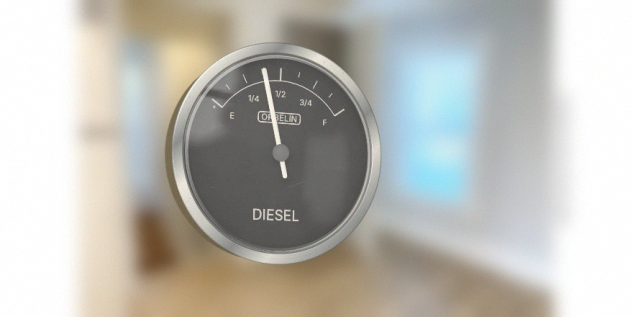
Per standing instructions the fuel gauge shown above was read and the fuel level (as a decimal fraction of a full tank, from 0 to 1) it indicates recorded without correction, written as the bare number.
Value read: 0.375
